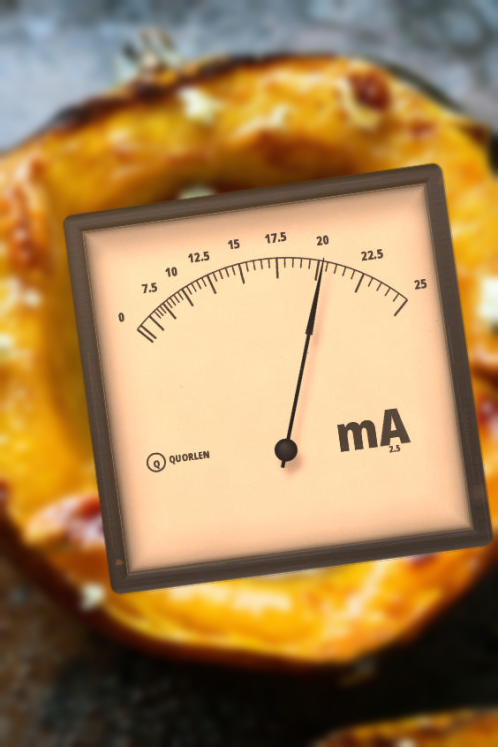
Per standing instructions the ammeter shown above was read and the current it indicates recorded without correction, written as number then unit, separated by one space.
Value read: 20.25 mA
